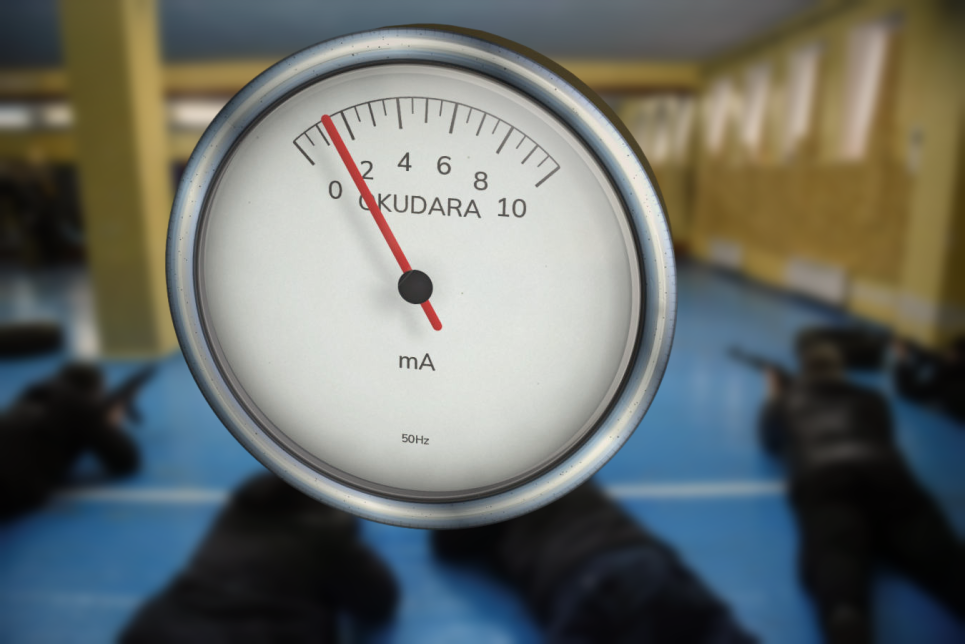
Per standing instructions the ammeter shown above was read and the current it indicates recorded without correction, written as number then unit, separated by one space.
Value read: 1.5 mA
